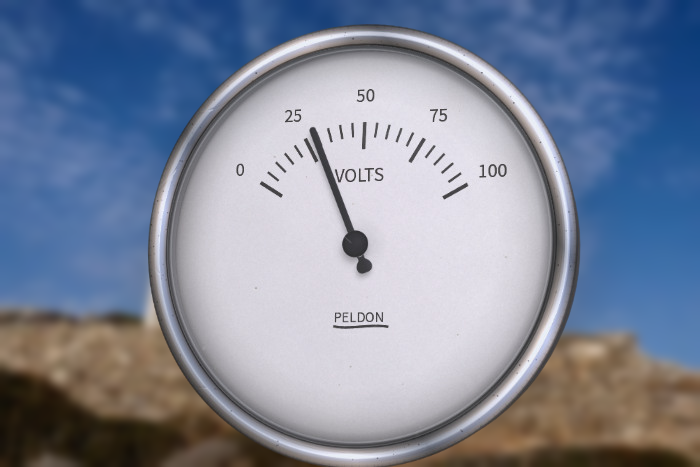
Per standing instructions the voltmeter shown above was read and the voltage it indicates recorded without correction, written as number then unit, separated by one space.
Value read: 30 V
